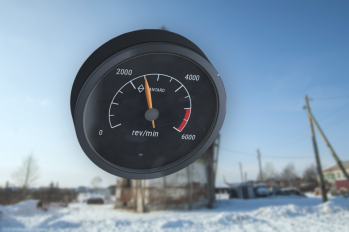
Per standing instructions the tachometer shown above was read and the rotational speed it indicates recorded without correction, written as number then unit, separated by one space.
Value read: 2500 rpm
